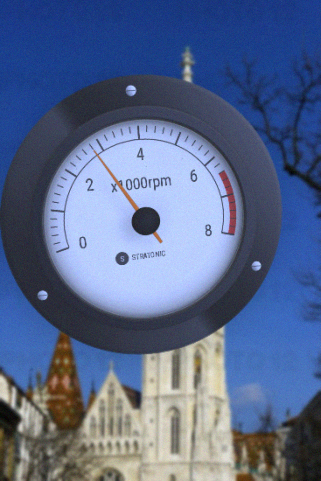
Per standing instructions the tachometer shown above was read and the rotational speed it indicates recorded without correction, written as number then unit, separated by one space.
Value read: 2800 rpm
